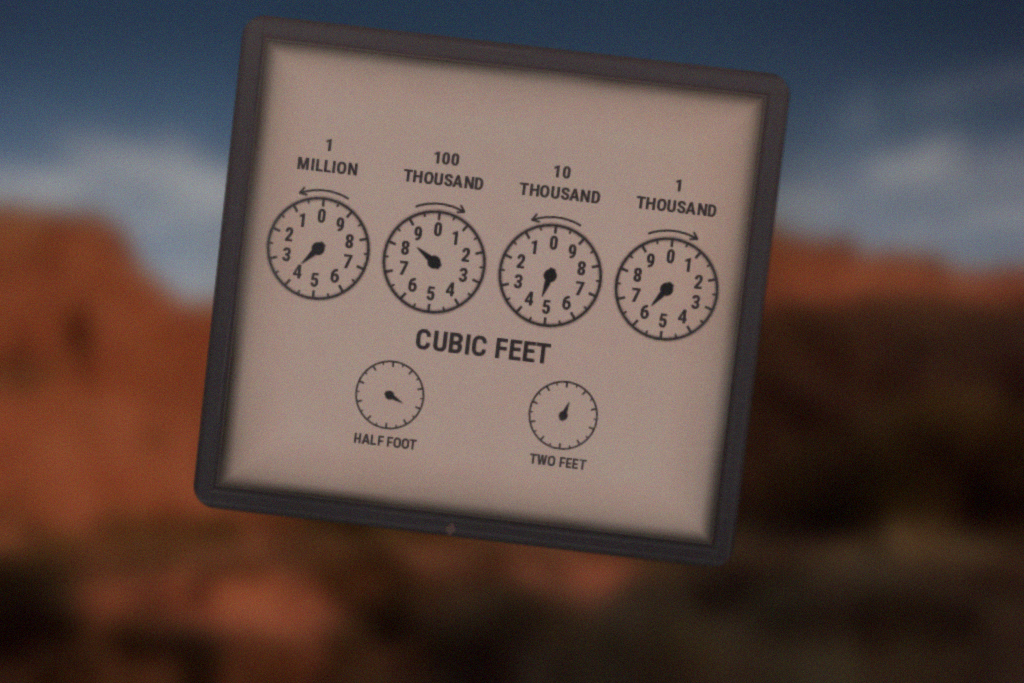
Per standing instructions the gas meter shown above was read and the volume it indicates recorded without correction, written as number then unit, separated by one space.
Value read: 384600 ft³
